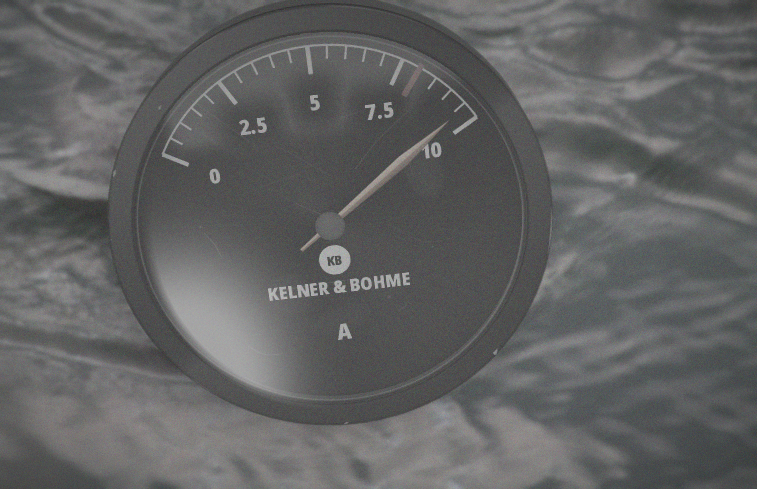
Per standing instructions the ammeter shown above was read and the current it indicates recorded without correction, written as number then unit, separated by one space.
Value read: 9.5 A
